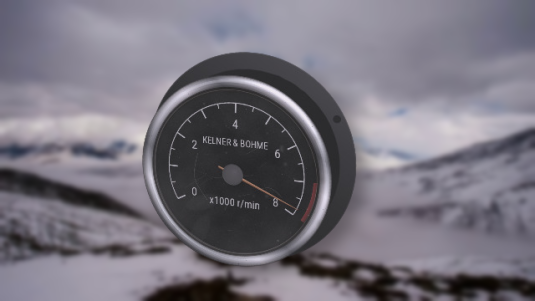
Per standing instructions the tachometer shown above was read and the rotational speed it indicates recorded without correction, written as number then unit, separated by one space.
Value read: 7750 rpm
